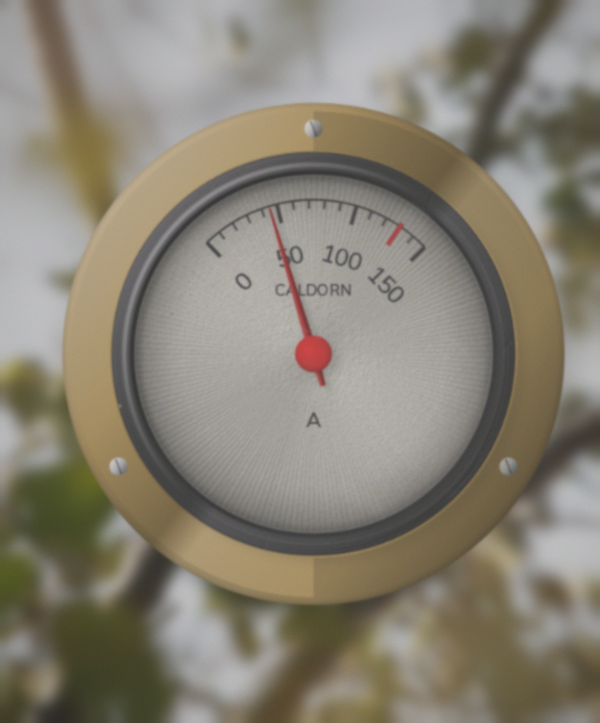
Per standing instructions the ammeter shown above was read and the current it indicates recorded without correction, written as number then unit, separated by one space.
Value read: 45 A
